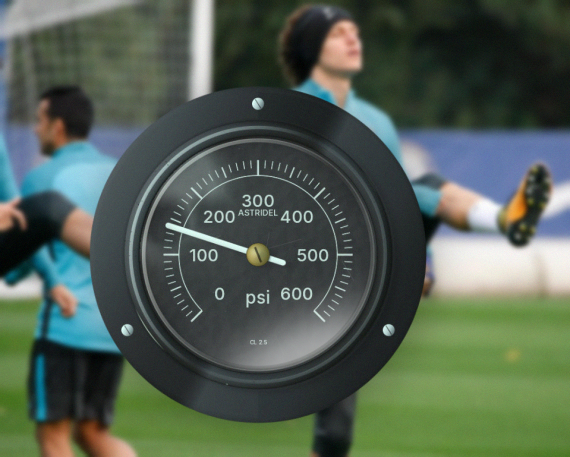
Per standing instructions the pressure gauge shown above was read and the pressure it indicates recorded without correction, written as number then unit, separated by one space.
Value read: 140 psi
